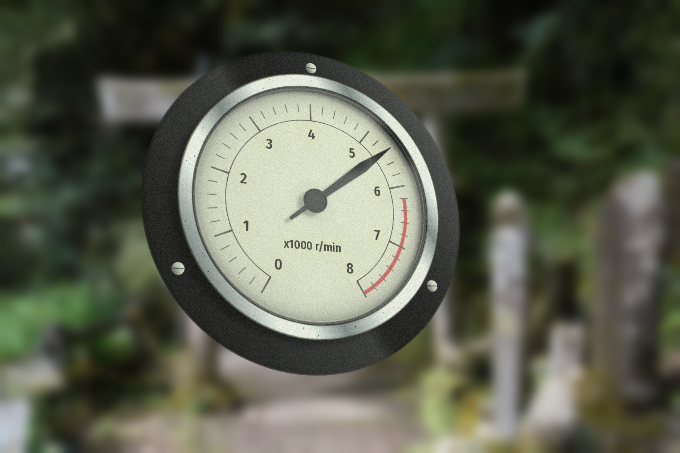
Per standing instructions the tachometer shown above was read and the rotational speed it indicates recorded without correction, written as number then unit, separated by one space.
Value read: 5400 rpm
